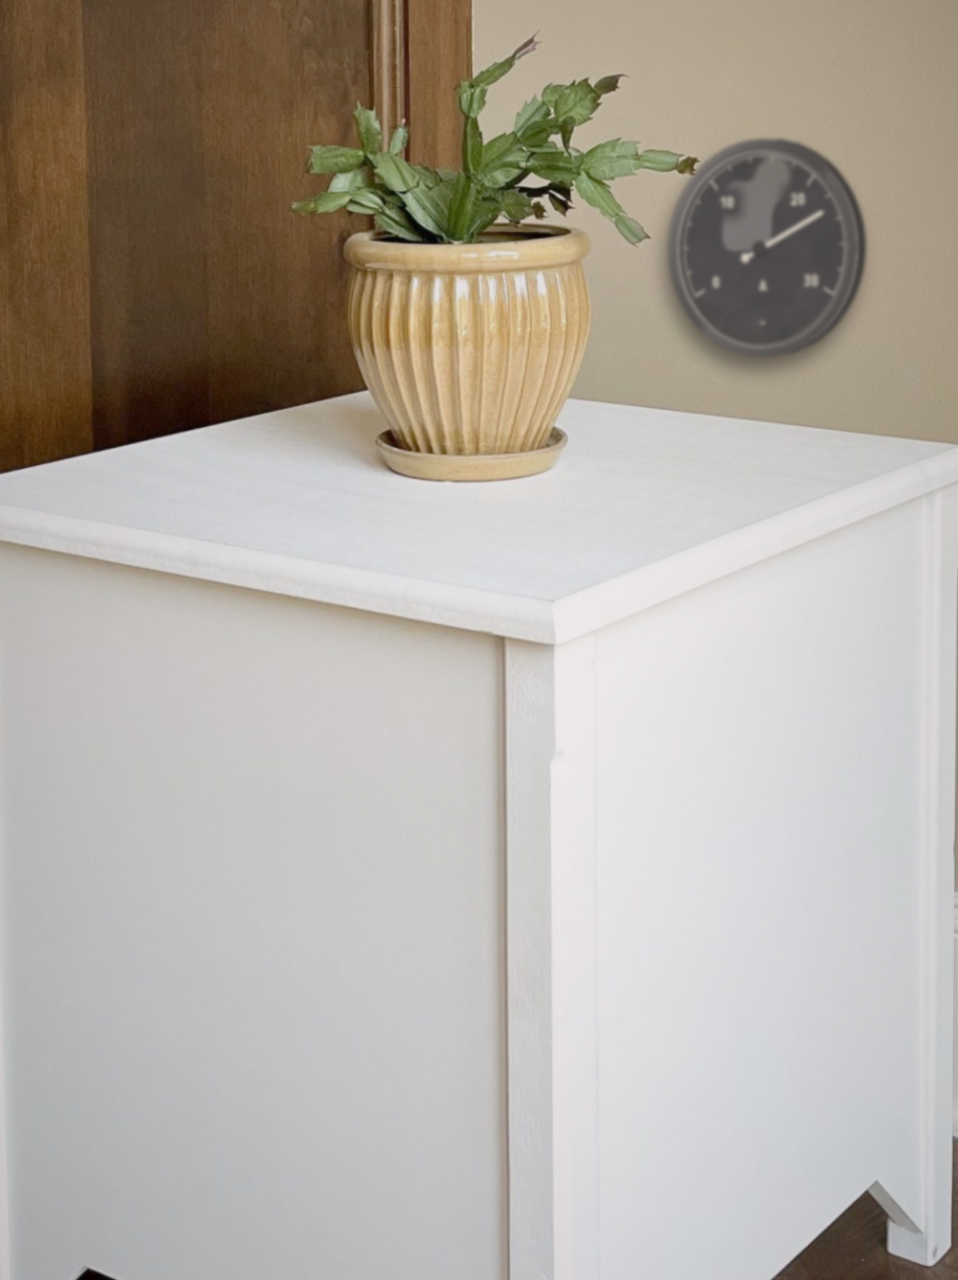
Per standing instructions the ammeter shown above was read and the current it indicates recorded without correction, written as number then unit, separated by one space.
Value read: 23 A
